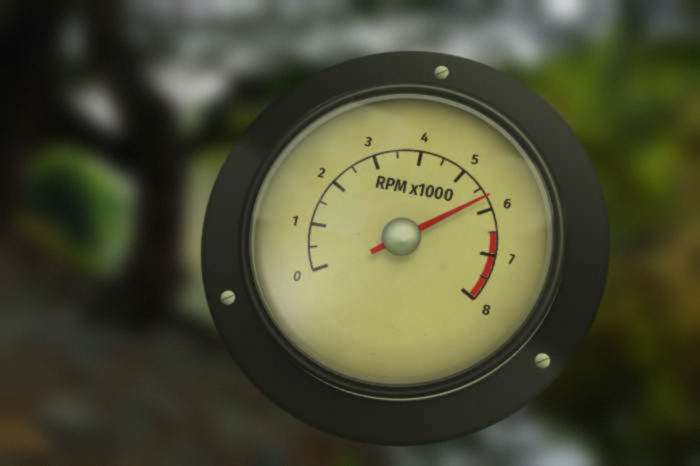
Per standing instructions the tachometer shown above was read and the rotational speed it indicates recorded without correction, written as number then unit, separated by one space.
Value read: 5750 rpm
